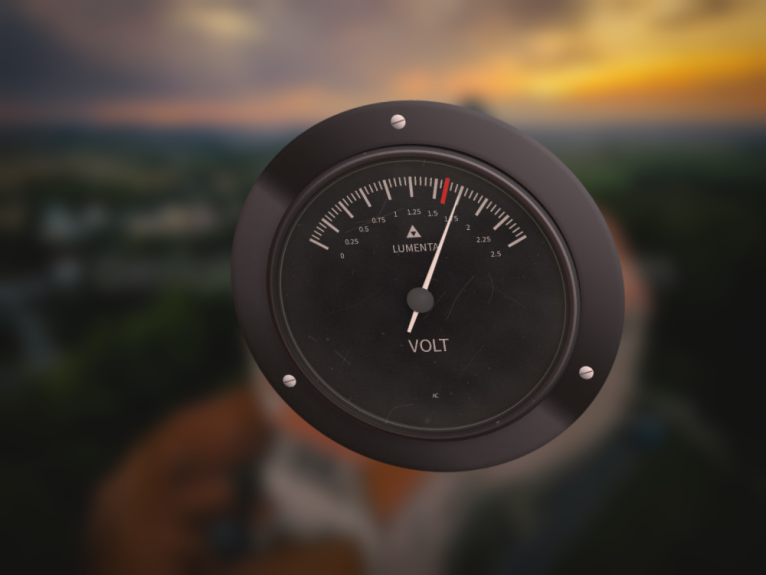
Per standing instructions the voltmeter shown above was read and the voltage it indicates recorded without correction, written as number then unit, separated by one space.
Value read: 1.75 V
